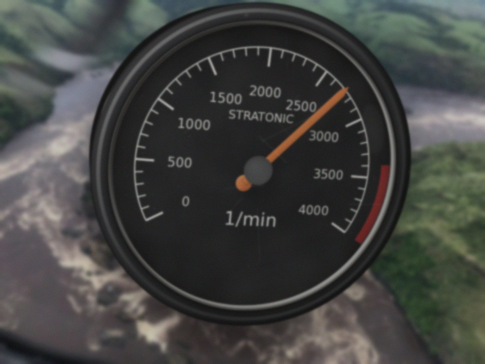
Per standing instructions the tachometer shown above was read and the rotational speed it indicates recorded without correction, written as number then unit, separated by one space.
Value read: 2700 rpm
